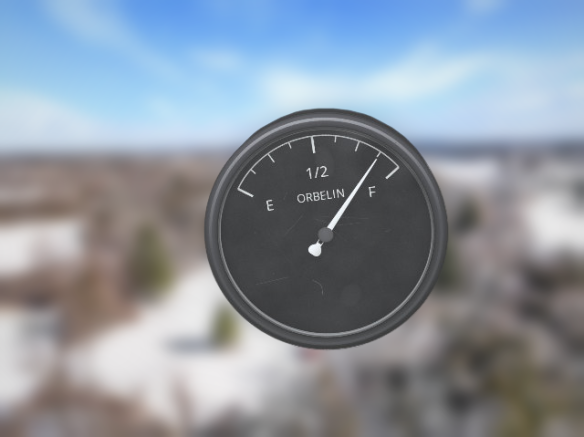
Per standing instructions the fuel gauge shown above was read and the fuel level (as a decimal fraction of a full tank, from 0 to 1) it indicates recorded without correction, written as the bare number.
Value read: 0.875
